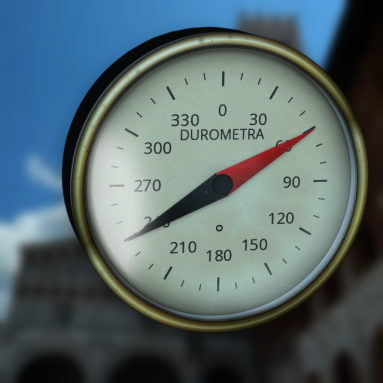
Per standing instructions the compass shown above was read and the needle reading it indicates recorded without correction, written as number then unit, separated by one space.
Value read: 60 °
